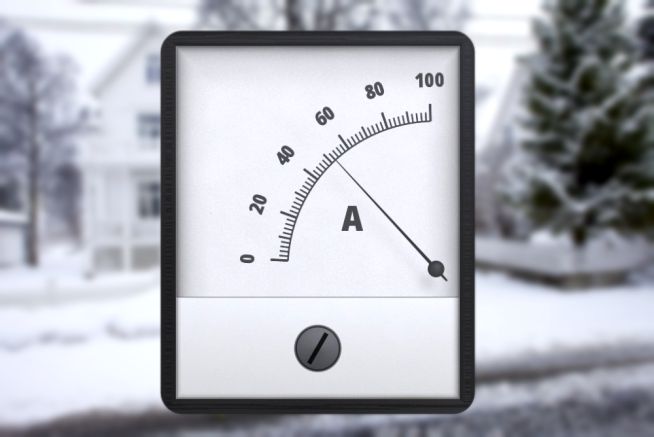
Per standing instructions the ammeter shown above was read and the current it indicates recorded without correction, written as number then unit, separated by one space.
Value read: 52 A
